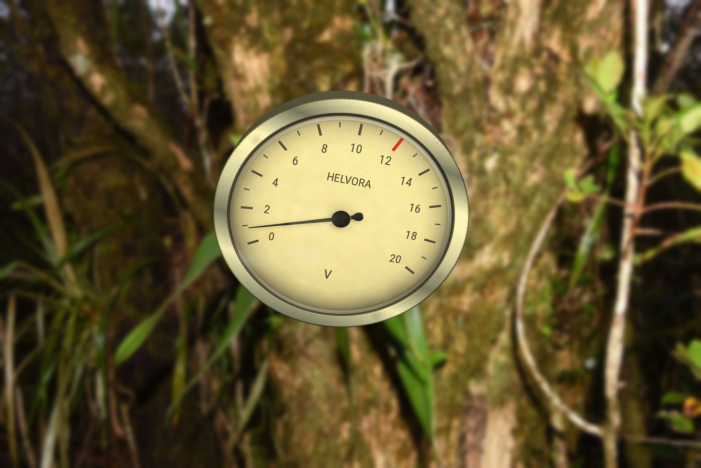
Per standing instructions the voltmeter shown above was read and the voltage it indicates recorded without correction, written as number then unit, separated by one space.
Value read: 1 V
